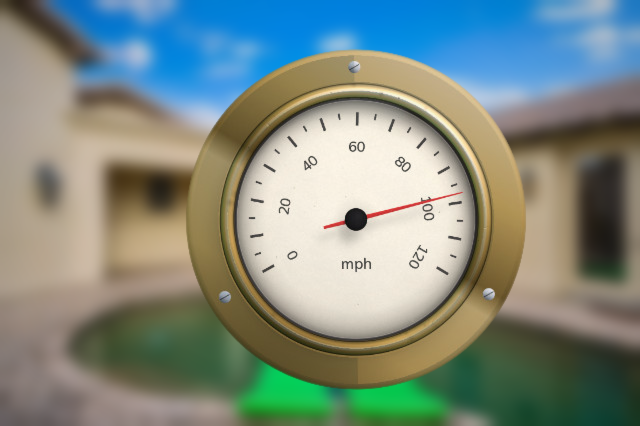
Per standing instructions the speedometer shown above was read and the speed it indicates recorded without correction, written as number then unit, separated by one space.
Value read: 97.5 mph
